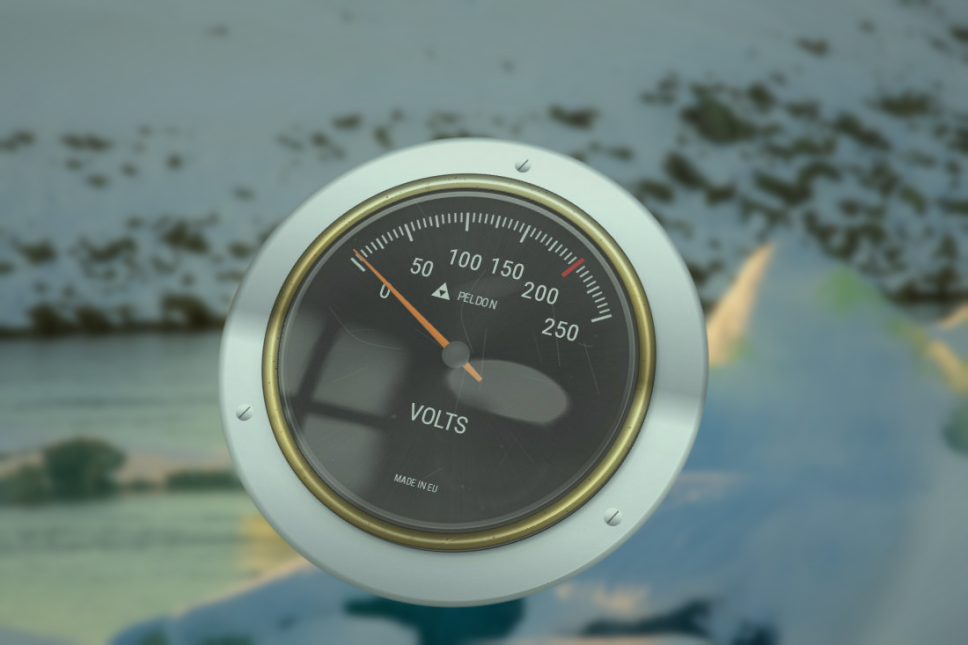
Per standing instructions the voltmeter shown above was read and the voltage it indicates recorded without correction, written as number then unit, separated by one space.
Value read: 5 V
